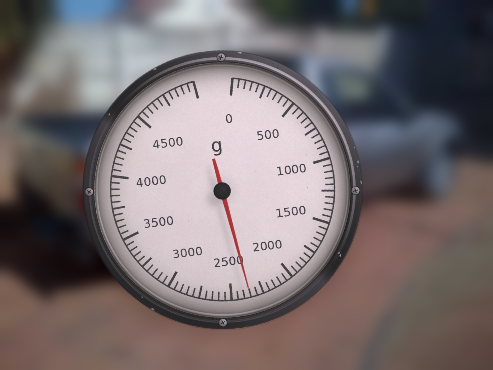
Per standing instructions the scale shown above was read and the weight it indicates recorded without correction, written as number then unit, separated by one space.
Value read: 2350 g
